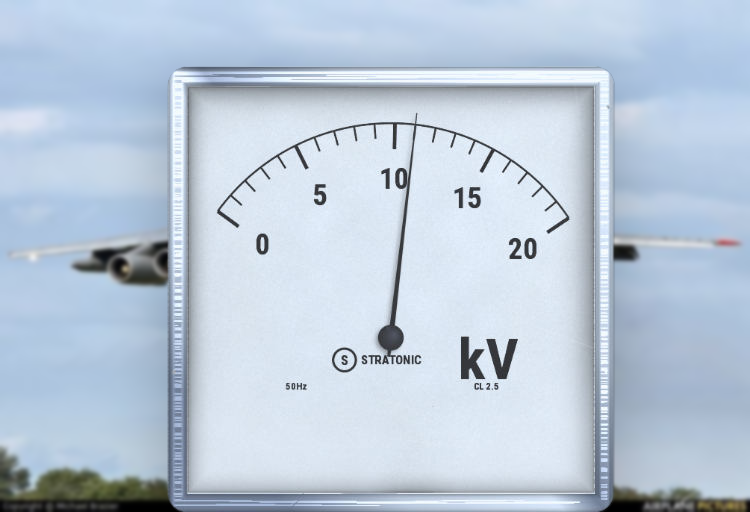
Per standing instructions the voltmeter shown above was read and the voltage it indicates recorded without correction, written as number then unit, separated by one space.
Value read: 11 kV
